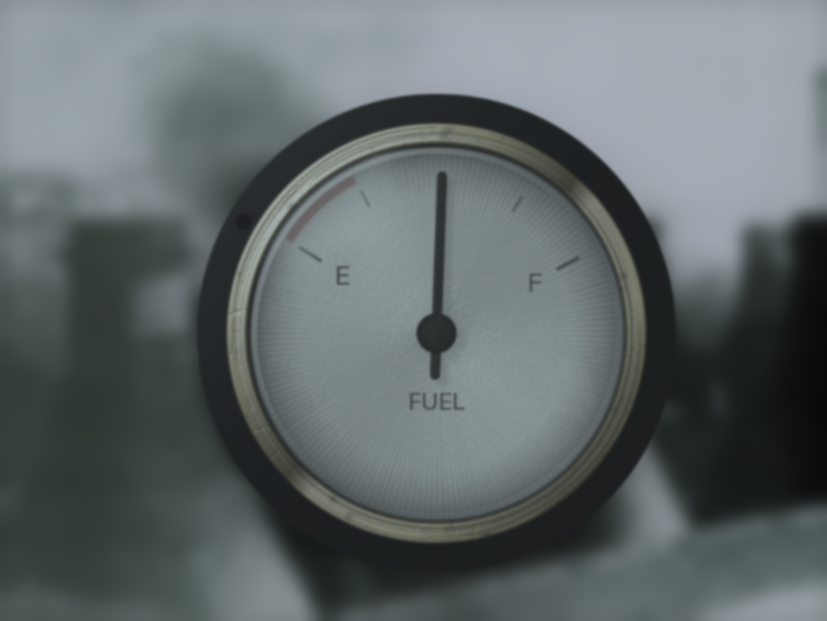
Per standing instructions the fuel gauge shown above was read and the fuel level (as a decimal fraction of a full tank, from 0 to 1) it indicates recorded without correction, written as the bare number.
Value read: 0.5
